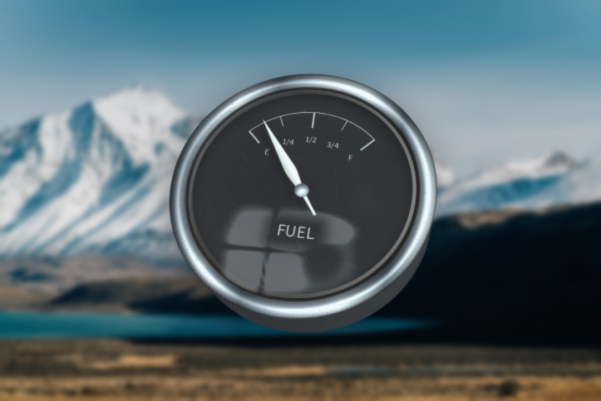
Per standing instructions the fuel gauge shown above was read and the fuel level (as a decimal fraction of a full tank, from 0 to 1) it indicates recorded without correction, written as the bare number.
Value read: 0.125
